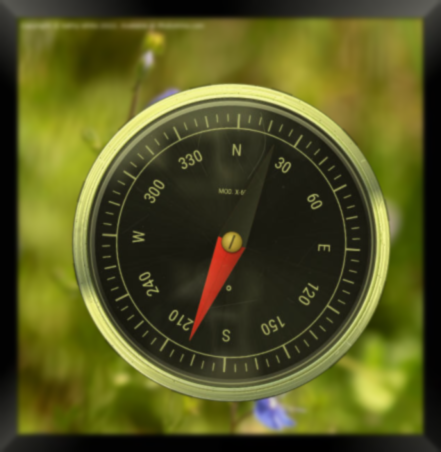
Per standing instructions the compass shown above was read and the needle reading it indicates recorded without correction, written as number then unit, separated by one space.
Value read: 200 °
